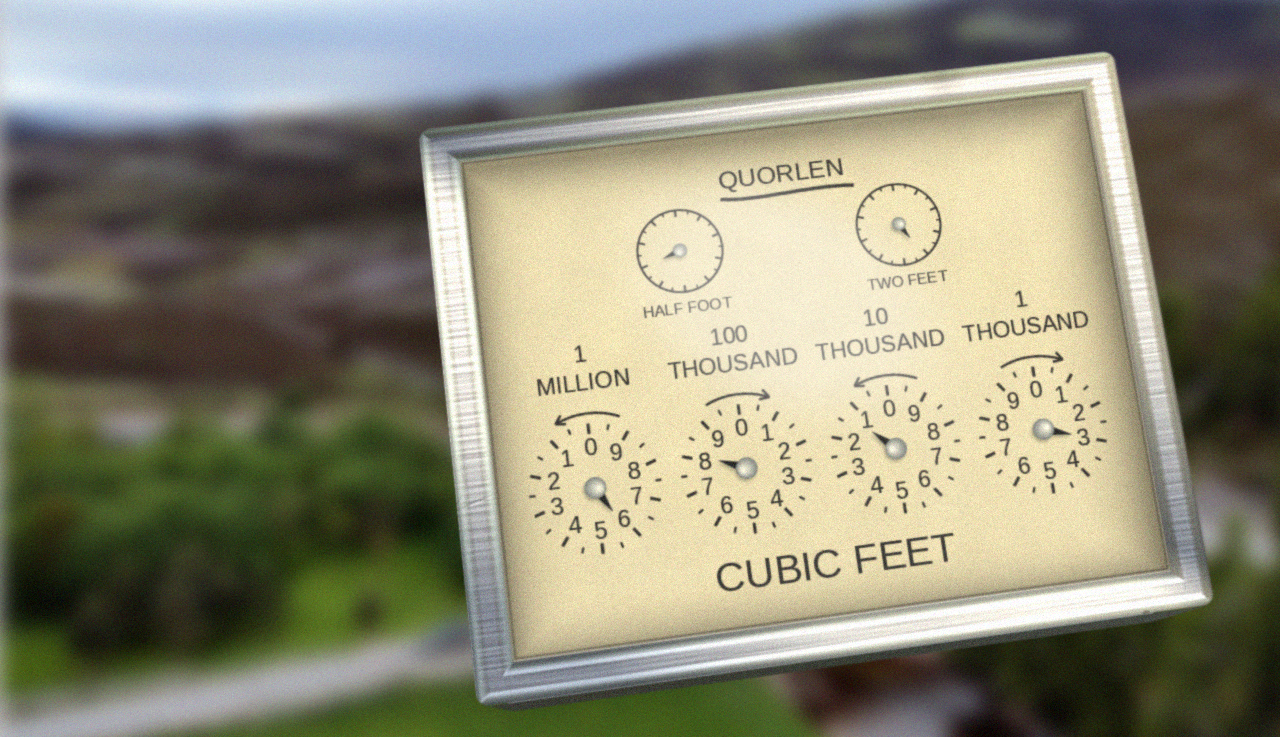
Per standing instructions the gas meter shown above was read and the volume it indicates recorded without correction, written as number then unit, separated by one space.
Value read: 581300 ft³
